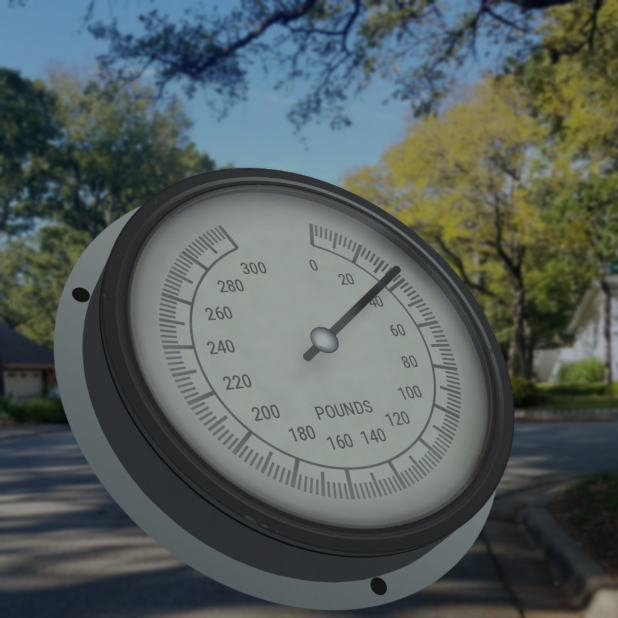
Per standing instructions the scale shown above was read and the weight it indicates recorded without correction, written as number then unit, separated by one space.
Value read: 36 lb
